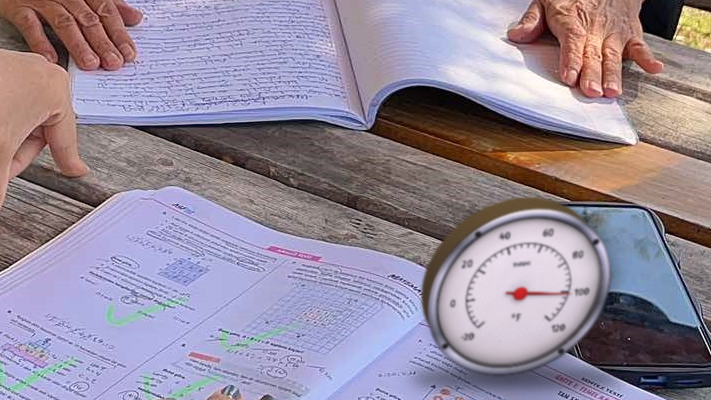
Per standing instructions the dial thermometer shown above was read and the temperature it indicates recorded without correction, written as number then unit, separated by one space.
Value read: 100 °F
